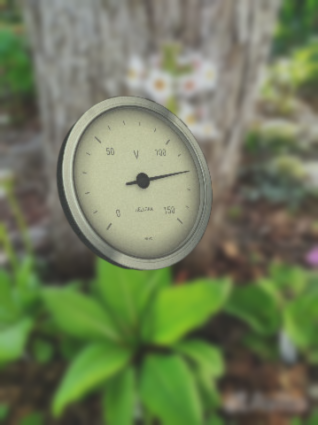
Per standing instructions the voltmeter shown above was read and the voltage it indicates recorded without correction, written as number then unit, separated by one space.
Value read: 120 V
